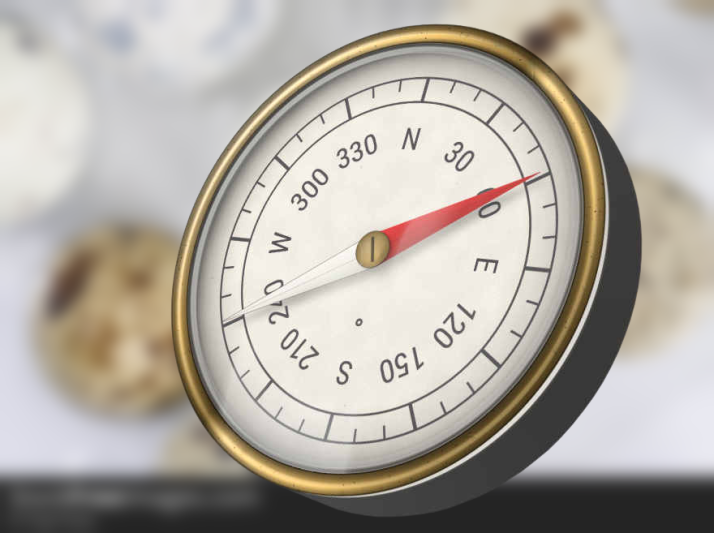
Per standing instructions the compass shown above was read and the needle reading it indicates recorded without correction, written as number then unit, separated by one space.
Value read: 60 °
